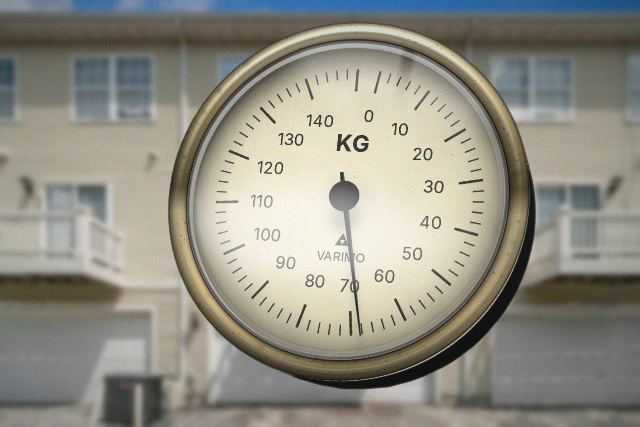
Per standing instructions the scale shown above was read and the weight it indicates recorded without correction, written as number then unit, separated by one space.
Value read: 68 kg
